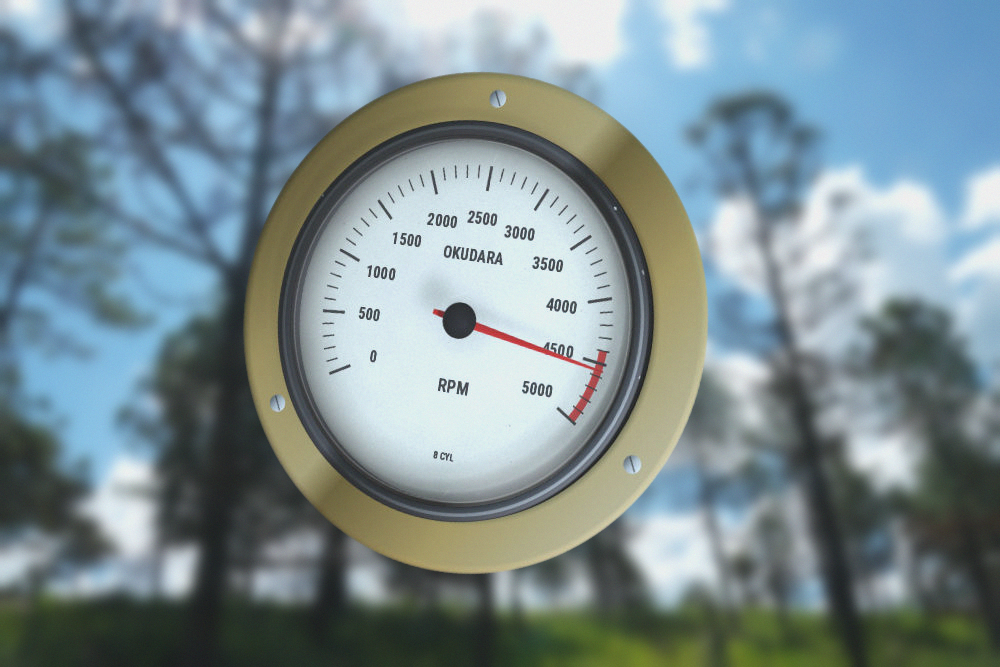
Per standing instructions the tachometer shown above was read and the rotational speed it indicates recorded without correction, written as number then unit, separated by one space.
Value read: 4550 rpm
